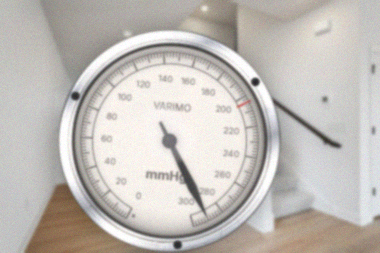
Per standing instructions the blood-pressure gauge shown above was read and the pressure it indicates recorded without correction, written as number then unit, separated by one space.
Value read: 290 mmHg
